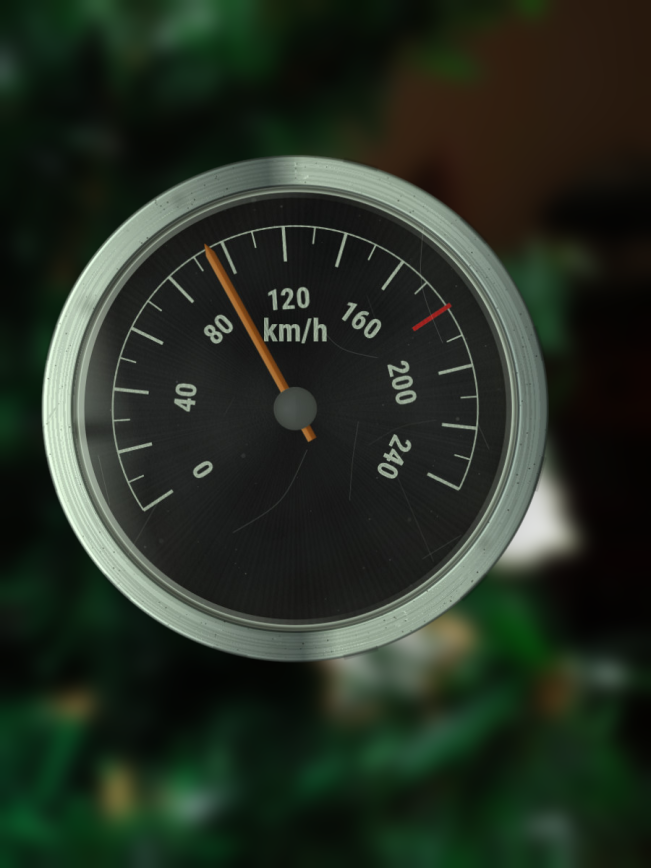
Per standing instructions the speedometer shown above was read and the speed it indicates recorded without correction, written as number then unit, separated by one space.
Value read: 95 km/h
